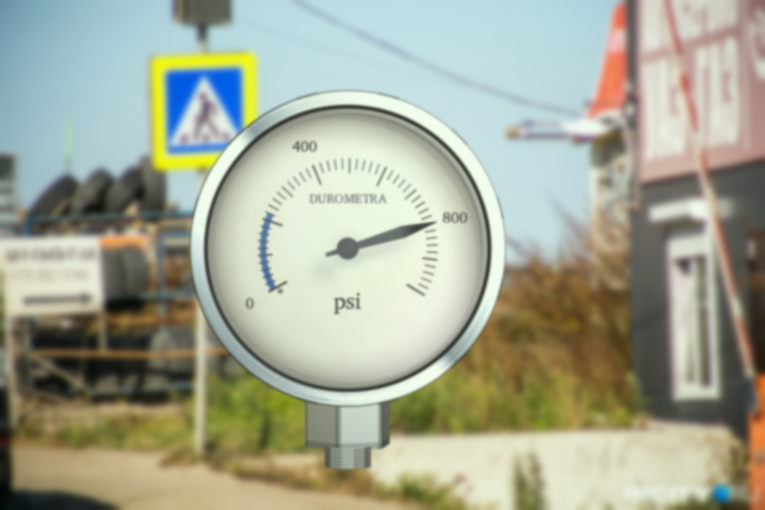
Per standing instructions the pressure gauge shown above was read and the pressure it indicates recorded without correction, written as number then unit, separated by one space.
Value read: 800 psi
